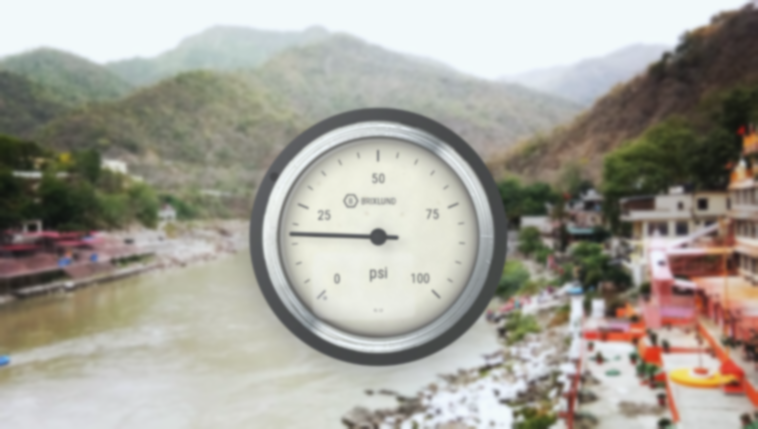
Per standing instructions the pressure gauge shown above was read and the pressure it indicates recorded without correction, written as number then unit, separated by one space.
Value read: 17.5 psi
